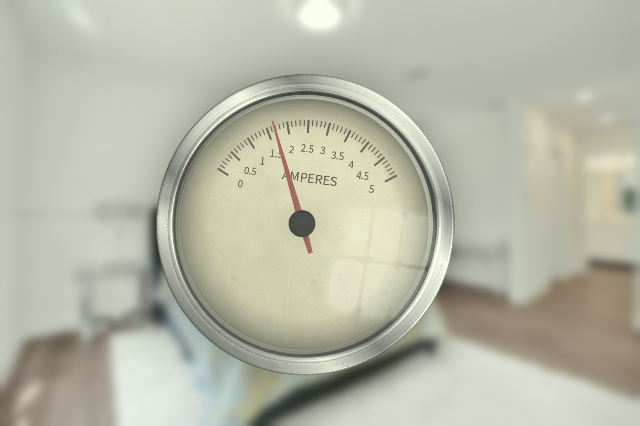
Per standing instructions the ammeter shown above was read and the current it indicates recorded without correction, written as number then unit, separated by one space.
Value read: 1.7 A
